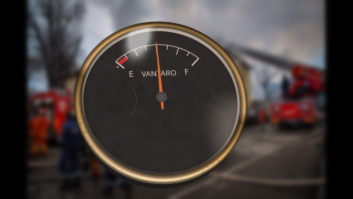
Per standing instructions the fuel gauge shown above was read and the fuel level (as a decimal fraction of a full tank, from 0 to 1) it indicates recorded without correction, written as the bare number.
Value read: 0.5
